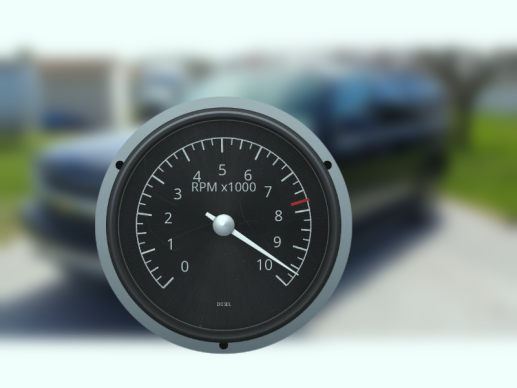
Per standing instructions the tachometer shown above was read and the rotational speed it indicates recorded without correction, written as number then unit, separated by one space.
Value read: 9625 rpm
